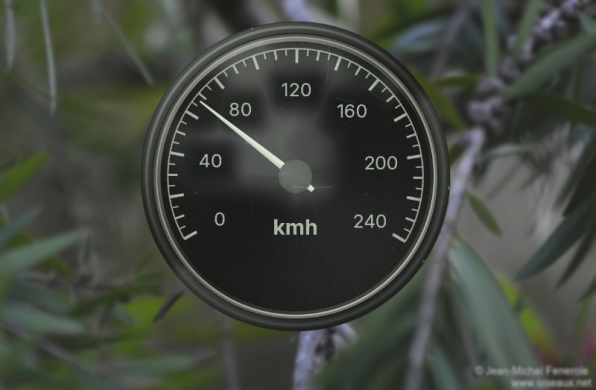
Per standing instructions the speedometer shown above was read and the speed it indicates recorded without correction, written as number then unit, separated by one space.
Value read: 67.5 km/h
